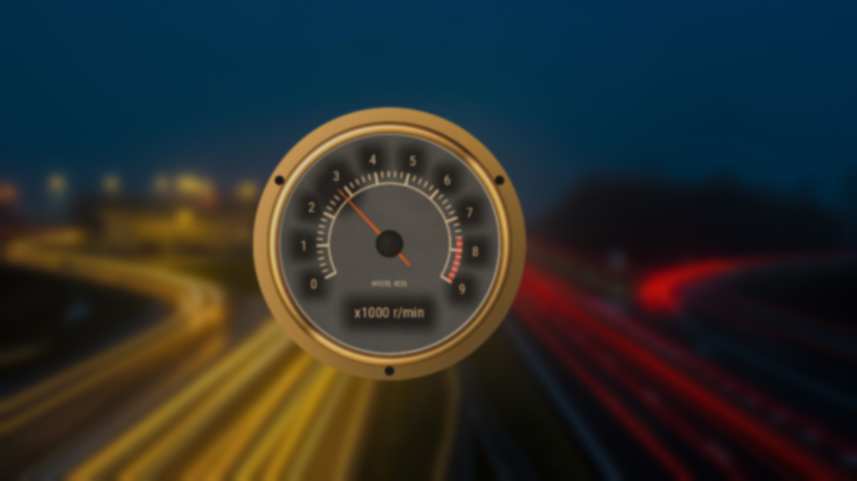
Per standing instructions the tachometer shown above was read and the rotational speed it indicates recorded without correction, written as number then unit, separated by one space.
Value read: 2800 rpm
